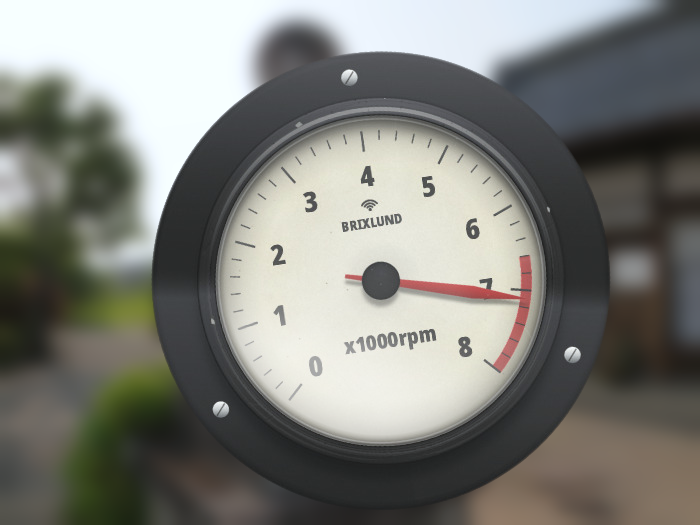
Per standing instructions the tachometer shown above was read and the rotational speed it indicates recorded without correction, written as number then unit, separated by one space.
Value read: 7100 rpm
